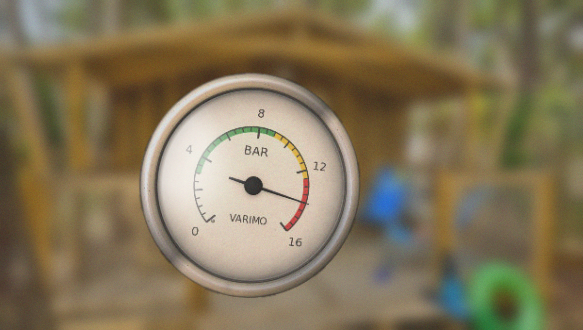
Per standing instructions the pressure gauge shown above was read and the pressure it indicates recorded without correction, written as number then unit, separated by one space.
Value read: 14 bar
